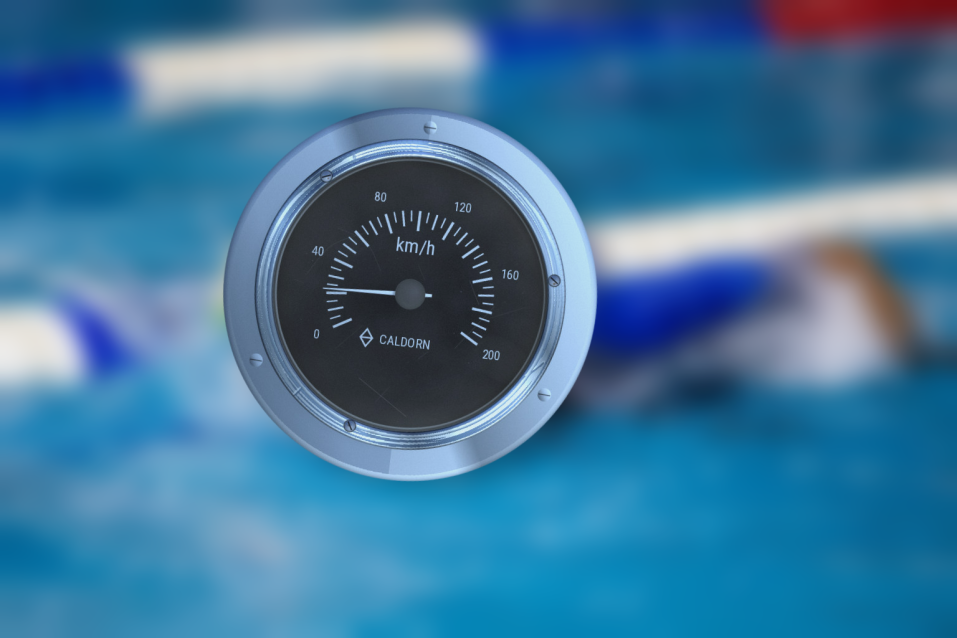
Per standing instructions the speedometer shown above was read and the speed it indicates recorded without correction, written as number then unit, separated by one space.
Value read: 22.5 km/h
